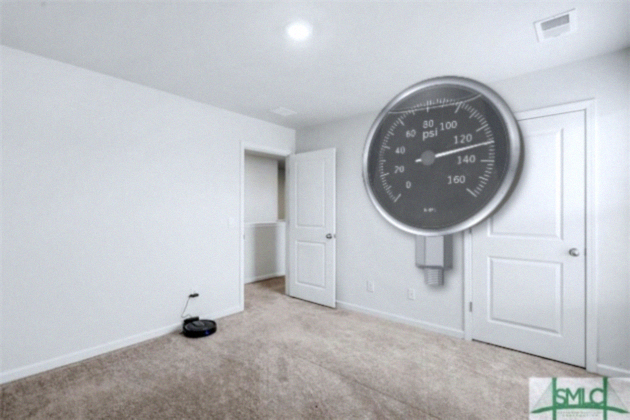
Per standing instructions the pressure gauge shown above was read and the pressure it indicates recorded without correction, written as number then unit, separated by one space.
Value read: 130 psi
